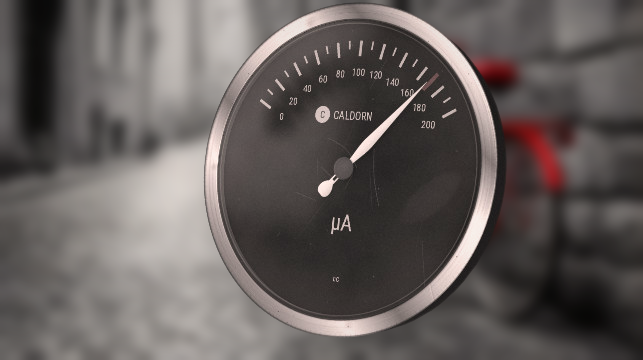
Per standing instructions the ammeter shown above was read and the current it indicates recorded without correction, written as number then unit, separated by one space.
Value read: 170 µA
